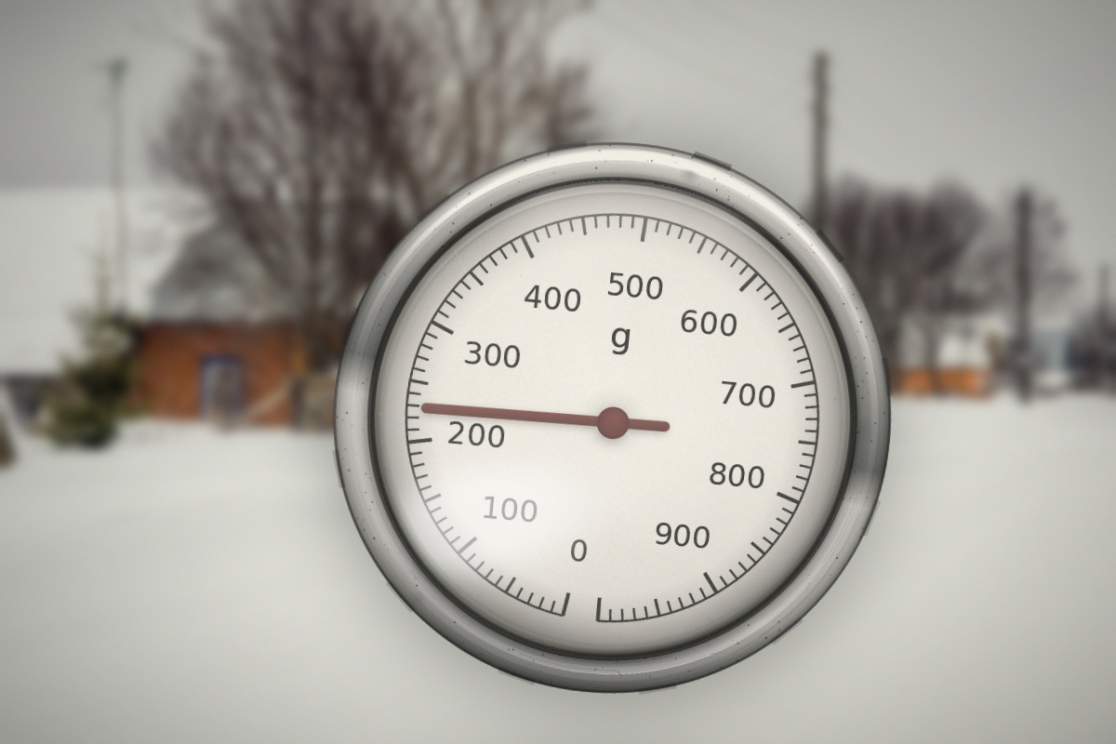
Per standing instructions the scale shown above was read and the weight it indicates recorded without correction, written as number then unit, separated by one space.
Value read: 230 g
